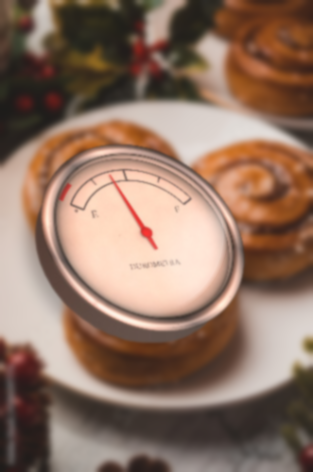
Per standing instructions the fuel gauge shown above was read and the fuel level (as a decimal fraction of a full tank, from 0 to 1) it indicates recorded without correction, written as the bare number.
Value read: 0.375
